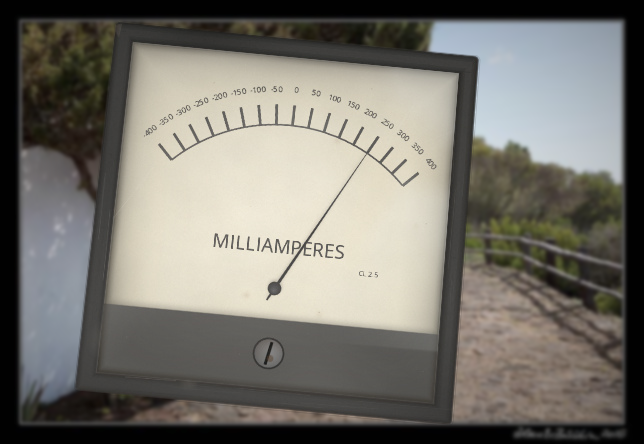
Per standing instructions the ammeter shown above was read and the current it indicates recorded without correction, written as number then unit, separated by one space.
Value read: 250 mA
